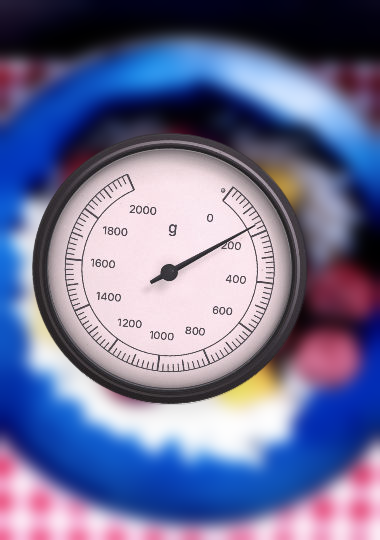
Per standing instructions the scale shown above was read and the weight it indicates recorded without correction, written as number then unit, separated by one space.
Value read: 160 g
